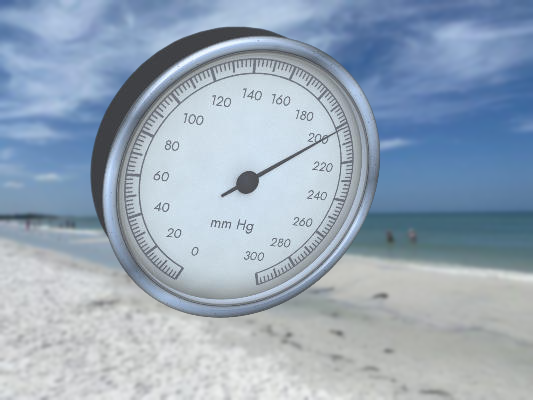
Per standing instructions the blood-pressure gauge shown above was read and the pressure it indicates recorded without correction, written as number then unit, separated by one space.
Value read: 200 mmHg
